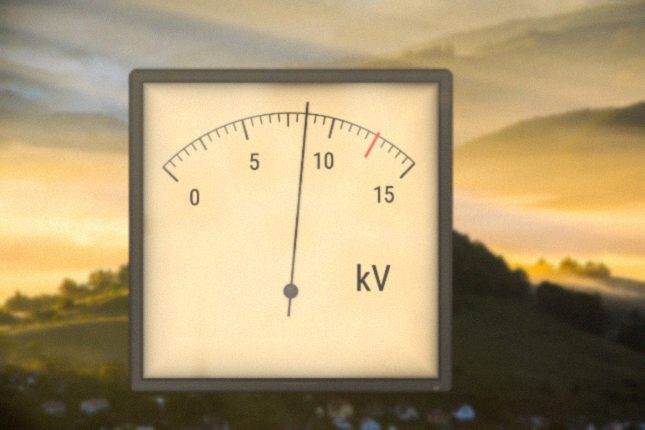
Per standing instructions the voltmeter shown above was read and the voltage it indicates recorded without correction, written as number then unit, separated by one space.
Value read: 8.5 kV
